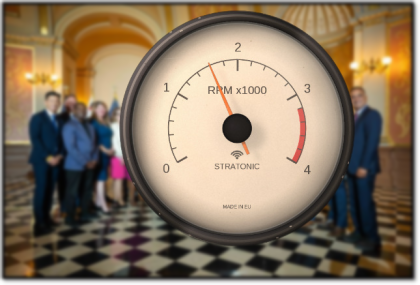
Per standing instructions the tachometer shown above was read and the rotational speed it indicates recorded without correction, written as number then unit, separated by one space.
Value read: 1600 rpm
